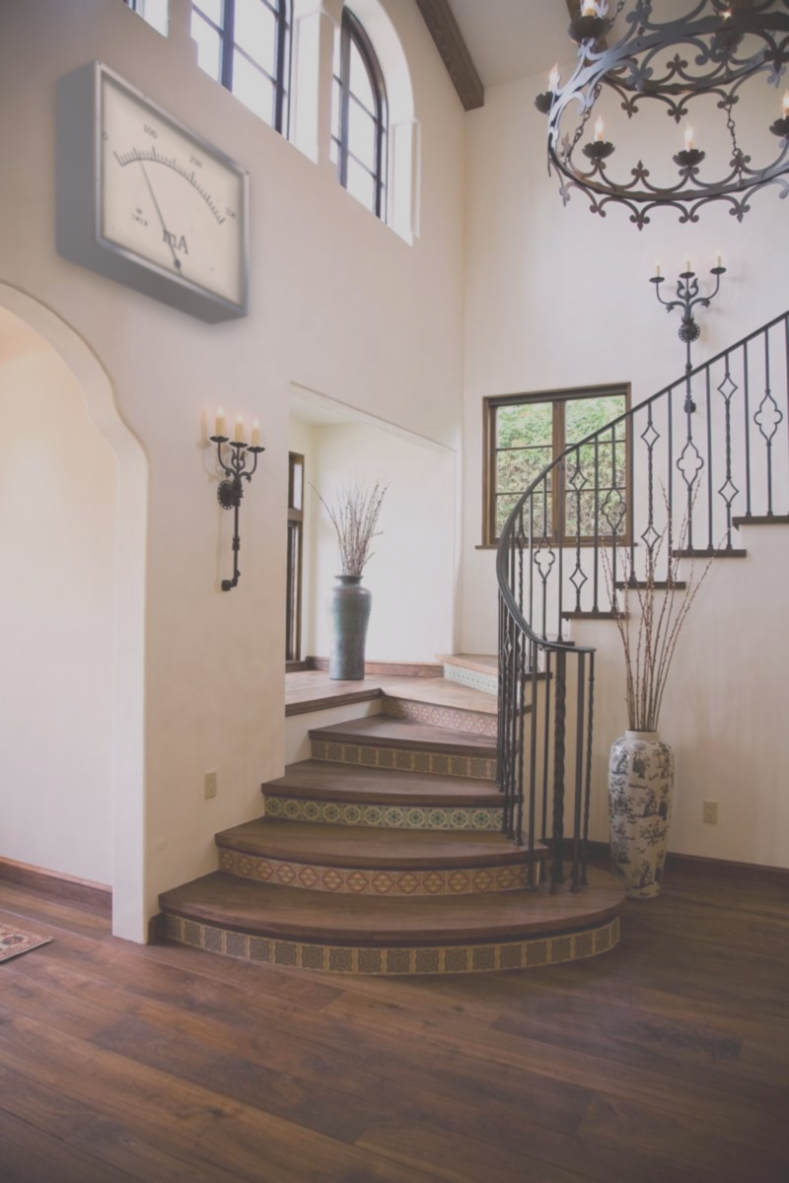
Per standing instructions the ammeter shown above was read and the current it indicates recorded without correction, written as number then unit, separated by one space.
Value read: 50 mA
